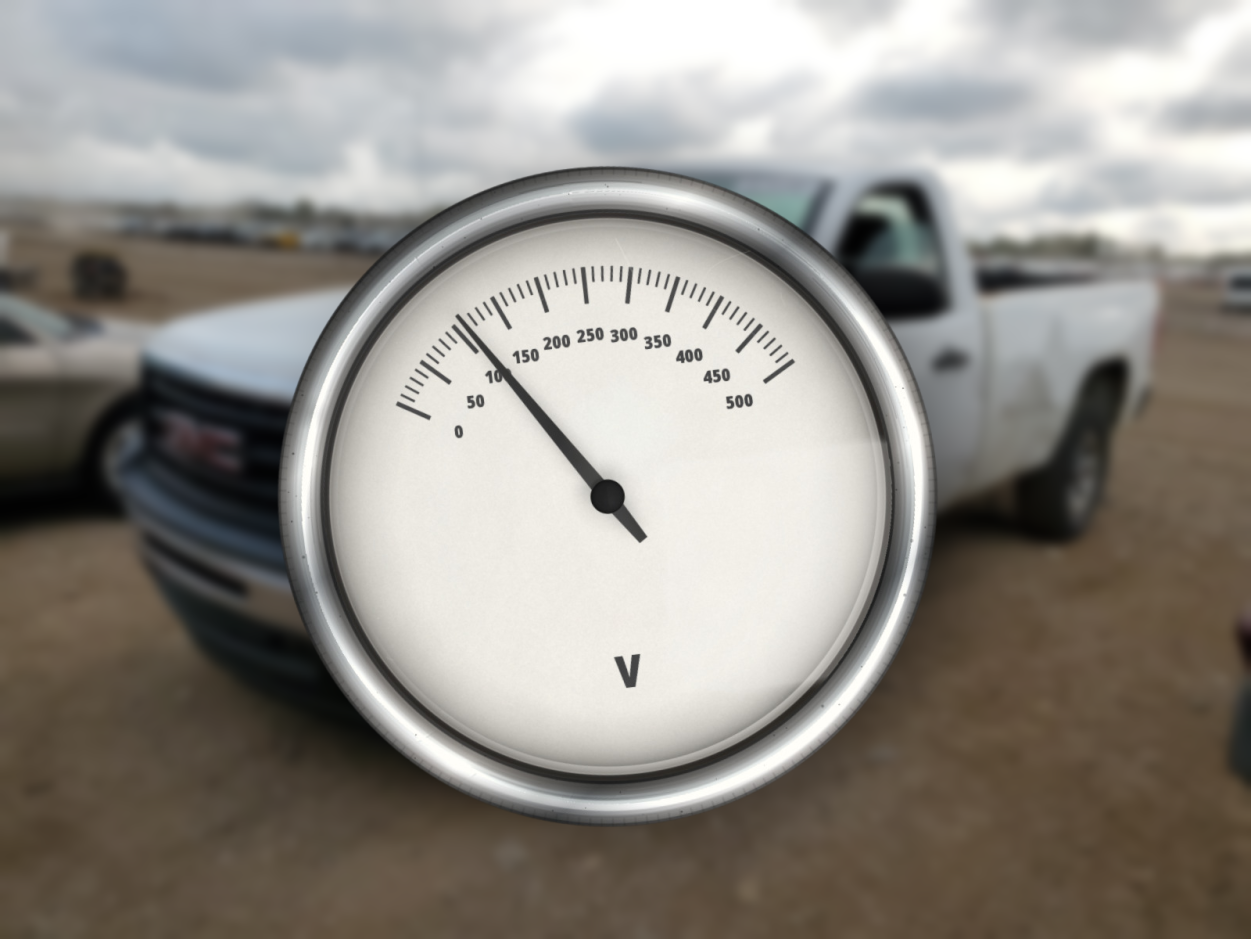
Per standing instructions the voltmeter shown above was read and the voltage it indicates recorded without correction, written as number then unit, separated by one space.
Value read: 110 V
